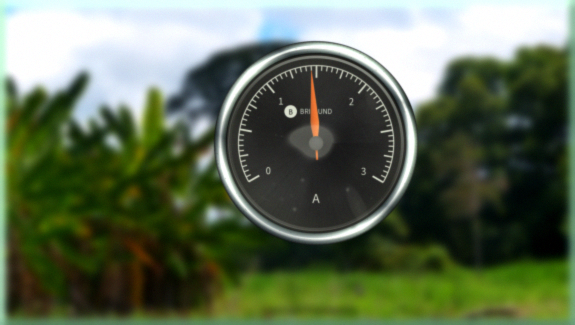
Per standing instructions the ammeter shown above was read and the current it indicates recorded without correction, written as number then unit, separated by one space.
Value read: 1.45 A
